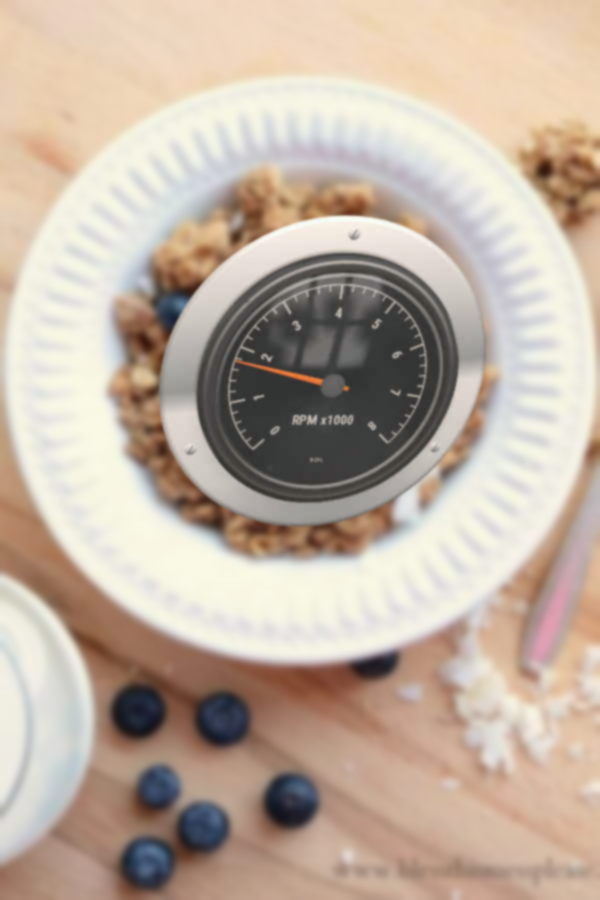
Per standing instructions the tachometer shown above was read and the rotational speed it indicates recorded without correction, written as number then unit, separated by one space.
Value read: 1800 rpm
